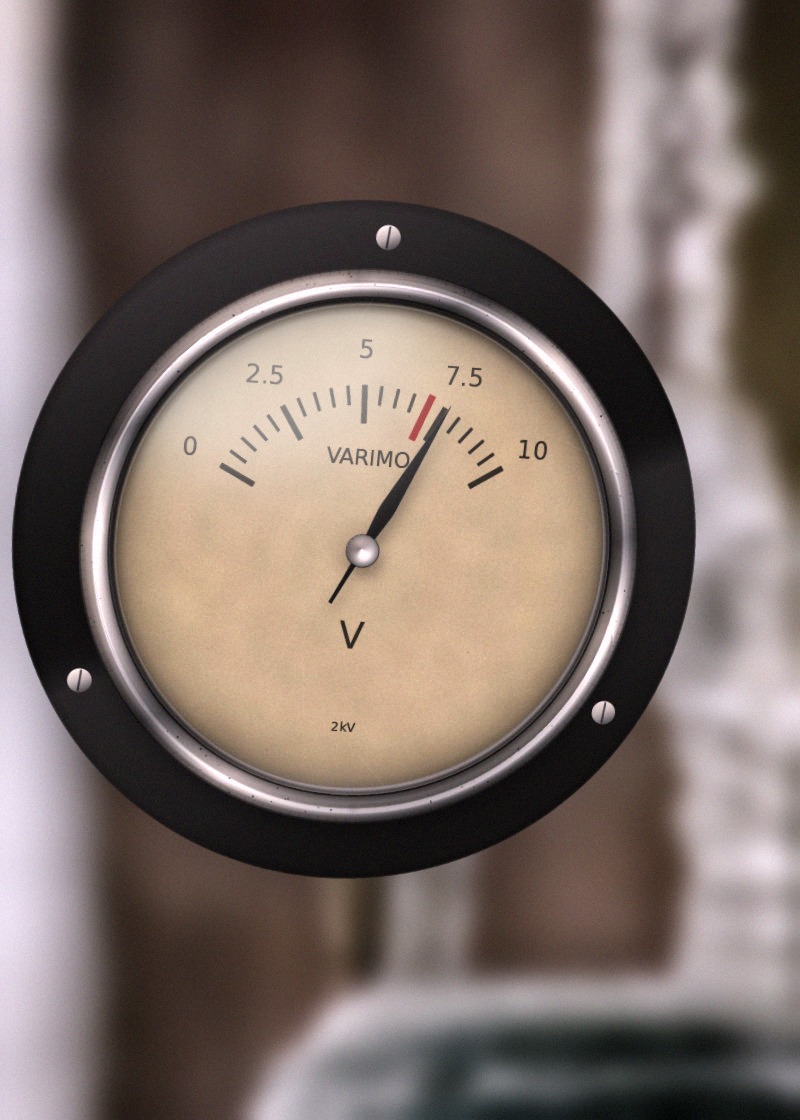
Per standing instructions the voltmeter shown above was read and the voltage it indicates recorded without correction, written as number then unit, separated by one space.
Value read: 7.5 V
